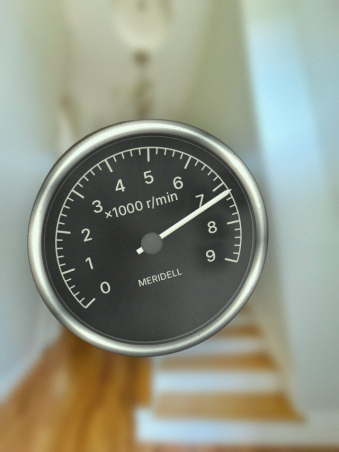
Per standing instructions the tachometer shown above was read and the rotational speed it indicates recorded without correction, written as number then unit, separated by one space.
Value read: 7200 rpm
